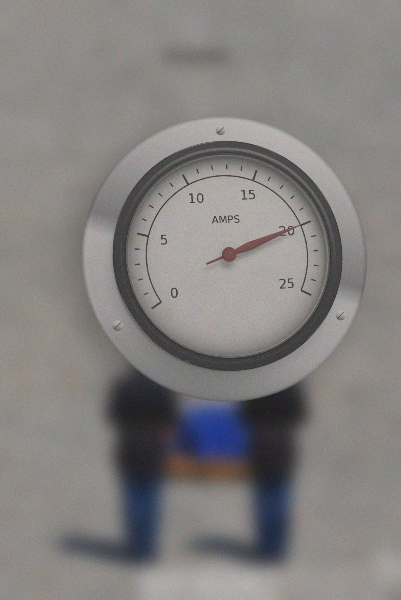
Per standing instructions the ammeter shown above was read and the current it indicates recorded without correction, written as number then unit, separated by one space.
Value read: 20 A
